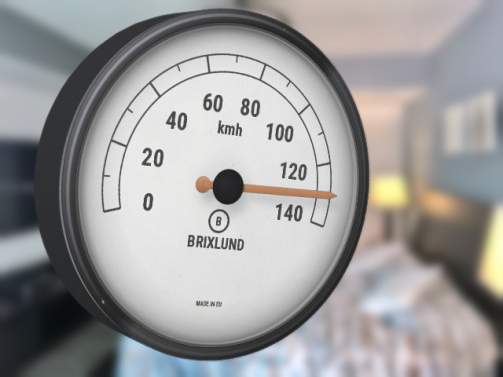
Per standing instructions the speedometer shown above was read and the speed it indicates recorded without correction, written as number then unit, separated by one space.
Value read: 130 km/h
